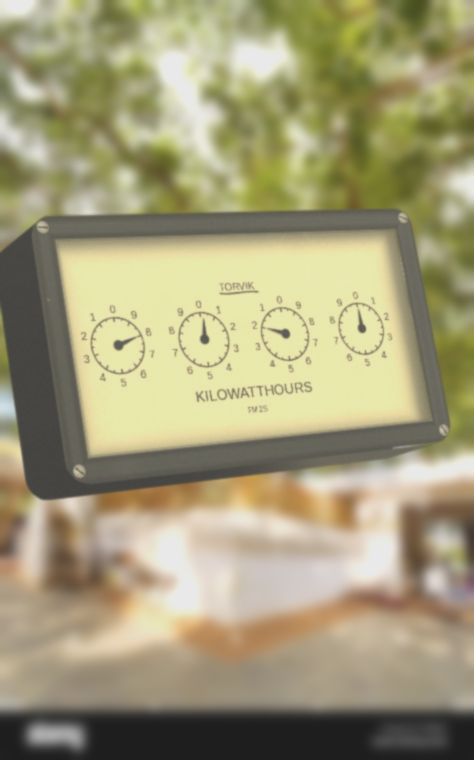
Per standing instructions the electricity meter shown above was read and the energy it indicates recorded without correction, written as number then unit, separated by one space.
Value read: 8020 kWh
